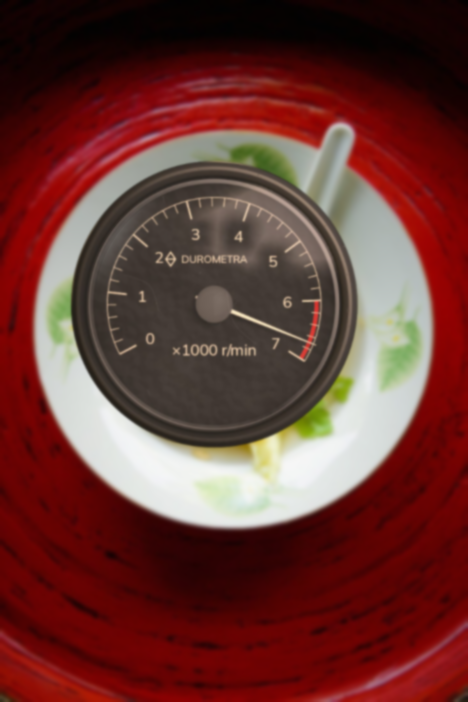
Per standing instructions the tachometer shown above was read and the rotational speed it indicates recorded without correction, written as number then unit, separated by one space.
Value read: 6700 rpm
